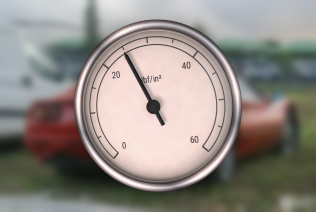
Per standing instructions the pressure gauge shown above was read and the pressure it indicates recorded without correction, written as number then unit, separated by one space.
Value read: 25 psi
